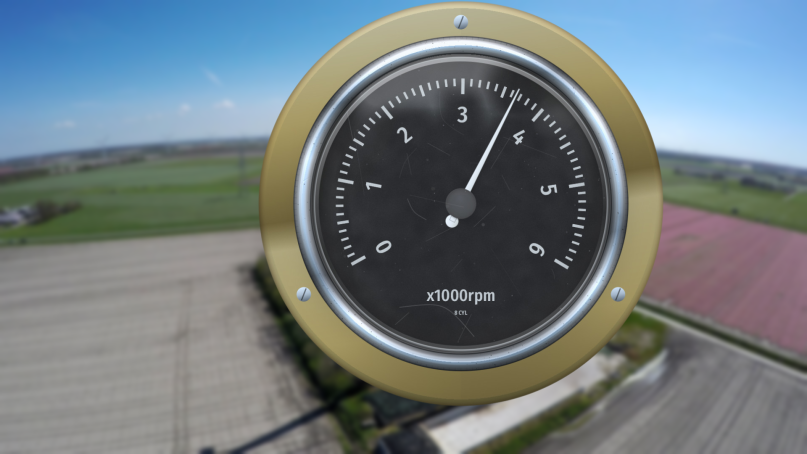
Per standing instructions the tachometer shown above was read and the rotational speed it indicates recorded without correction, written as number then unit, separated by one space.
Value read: 3650 rpm
